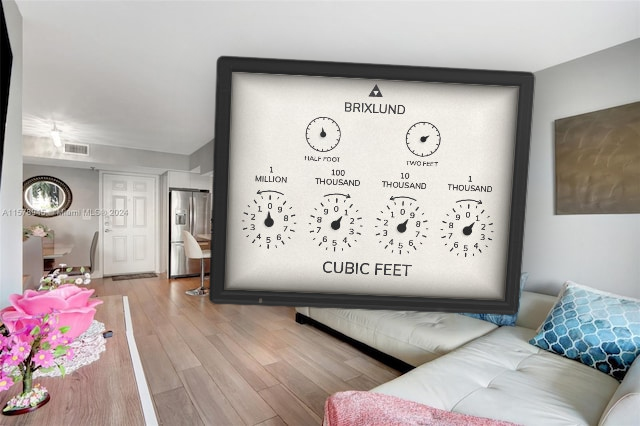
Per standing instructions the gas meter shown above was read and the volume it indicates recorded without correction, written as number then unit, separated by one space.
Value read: 9100 ft³
